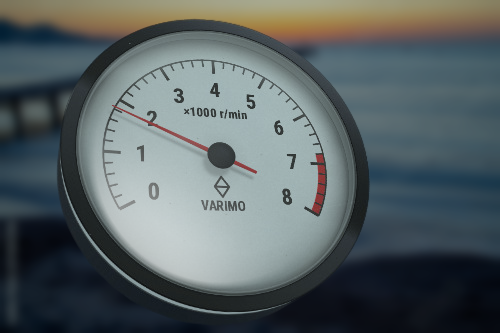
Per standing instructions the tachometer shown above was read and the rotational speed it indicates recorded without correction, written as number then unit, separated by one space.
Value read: 1800 rpm
